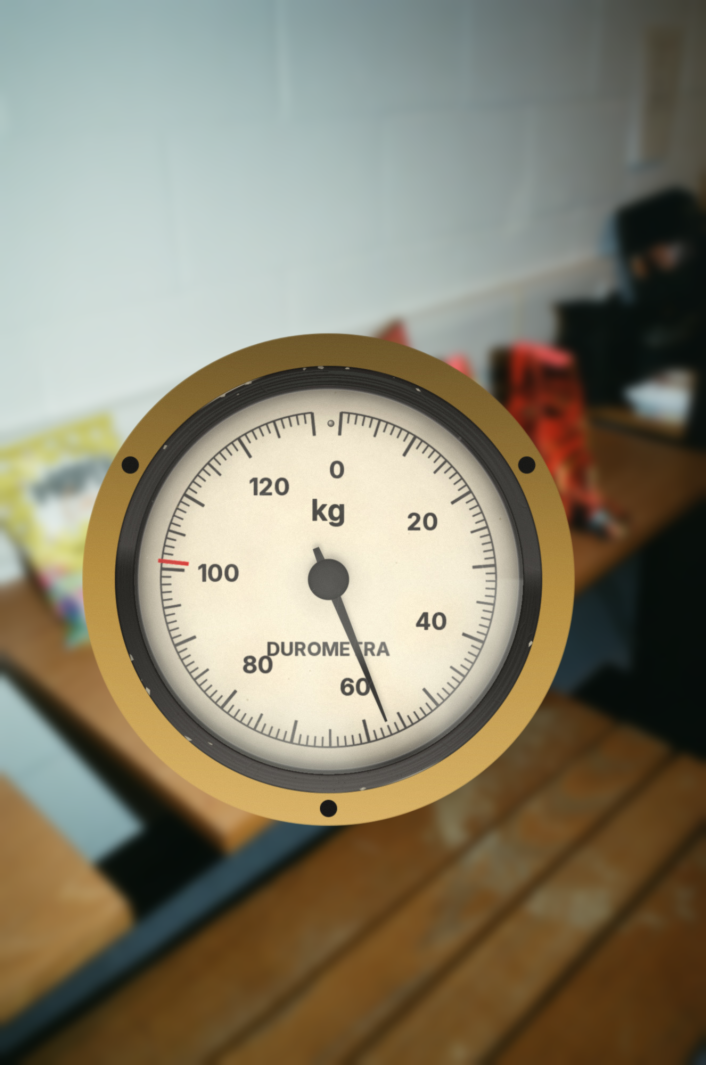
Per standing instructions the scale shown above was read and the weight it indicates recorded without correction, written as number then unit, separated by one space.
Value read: 57 kg
